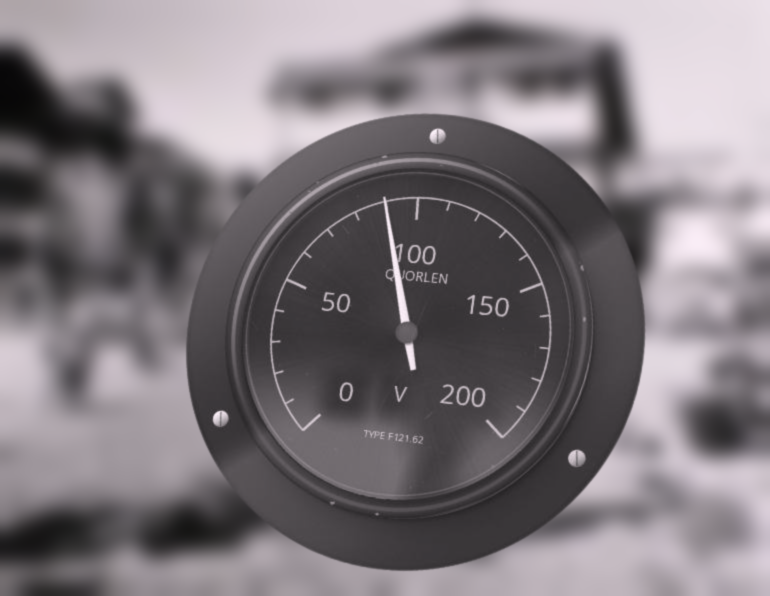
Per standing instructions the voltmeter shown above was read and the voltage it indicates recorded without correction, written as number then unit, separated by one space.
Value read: 90 V
